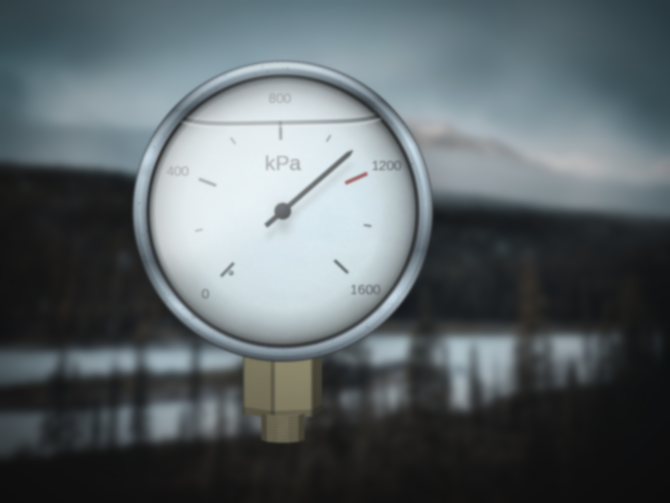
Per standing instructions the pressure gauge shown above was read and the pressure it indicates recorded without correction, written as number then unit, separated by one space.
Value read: 1100 kPa
